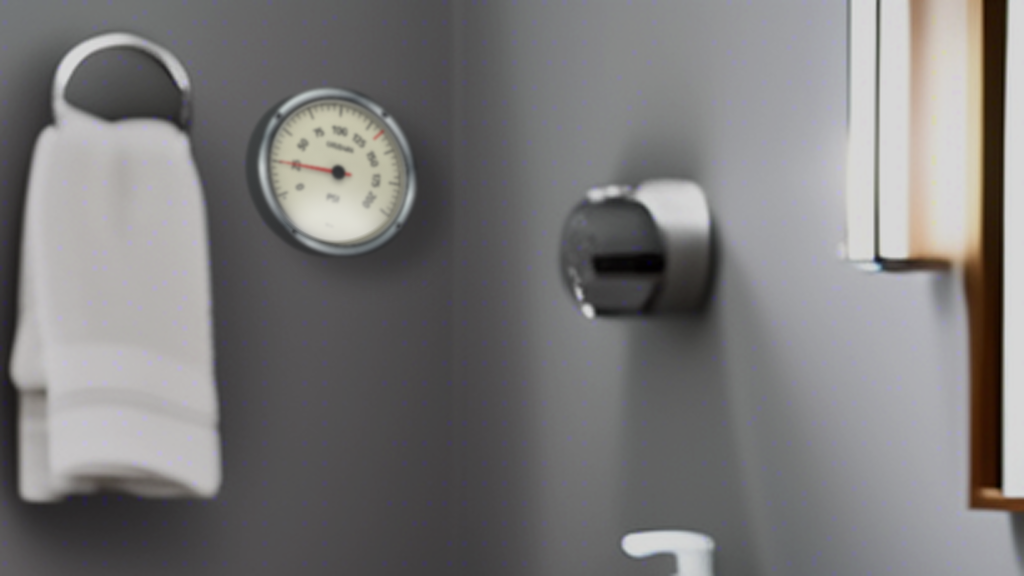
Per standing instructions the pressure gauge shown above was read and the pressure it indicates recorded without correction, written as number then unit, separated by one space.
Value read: 25 psi
